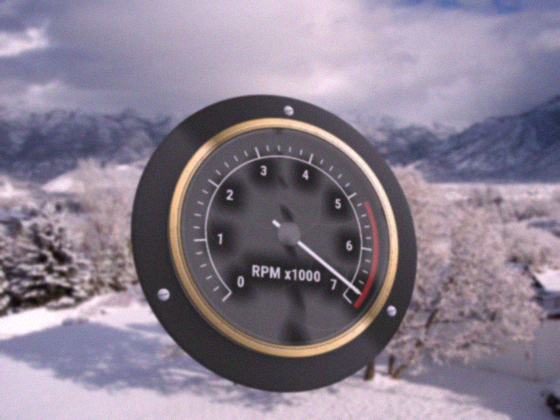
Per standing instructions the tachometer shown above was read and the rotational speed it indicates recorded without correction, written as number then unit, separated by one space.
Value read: 6800 rpm
